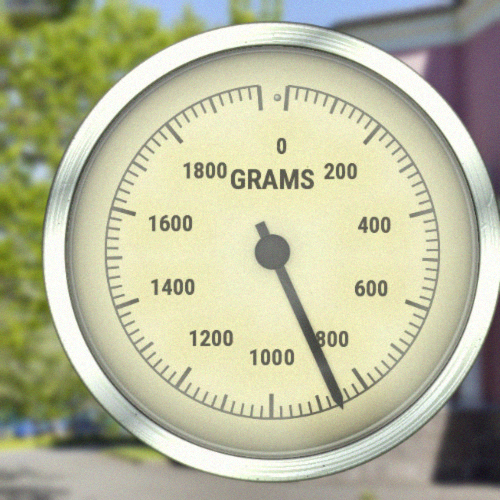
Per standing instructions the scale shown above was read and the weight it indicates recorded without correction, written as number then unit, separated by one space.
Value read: 860 g
